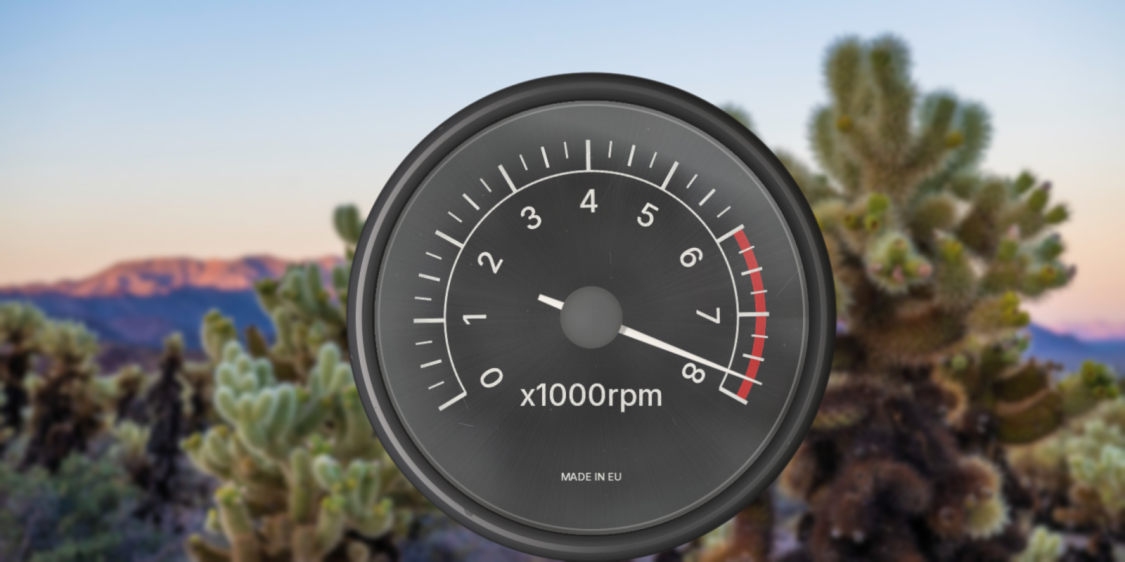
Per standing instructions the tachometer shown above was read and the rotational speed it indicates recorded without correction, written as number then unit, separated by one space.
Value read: 7750 rpm
